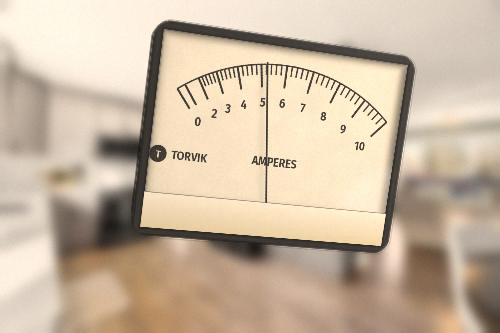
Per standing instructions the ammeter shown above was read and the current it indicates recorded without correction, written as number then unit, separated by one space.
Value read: 5.2 A
